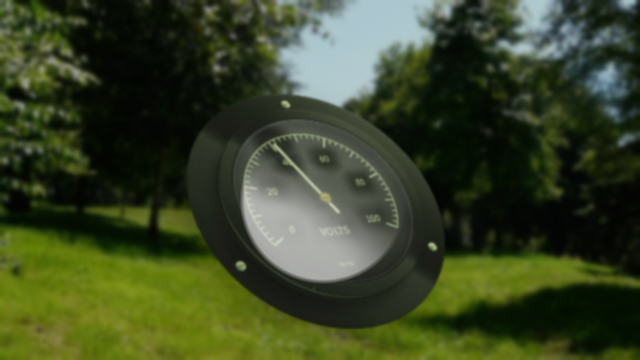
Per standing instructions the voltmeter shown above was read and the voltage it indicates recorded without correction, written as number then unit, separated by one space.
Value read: 40 V
